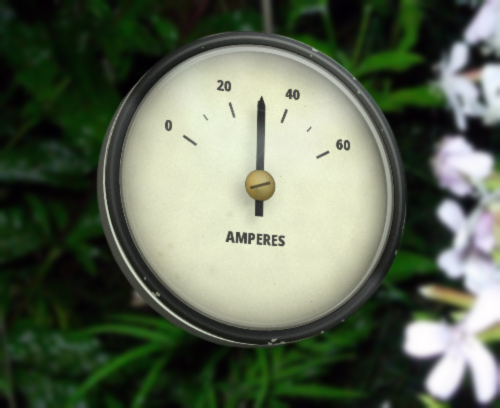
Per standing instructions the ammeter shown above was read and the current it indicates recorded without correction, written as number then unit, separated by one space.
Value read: 30 A
